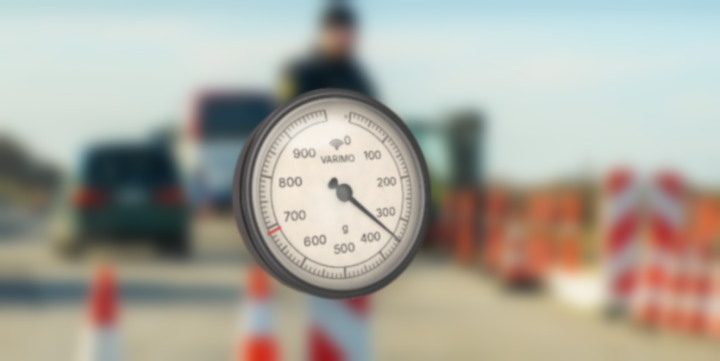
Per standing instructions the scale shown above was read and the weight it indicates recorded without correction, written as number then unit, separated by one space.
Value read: 350 g
